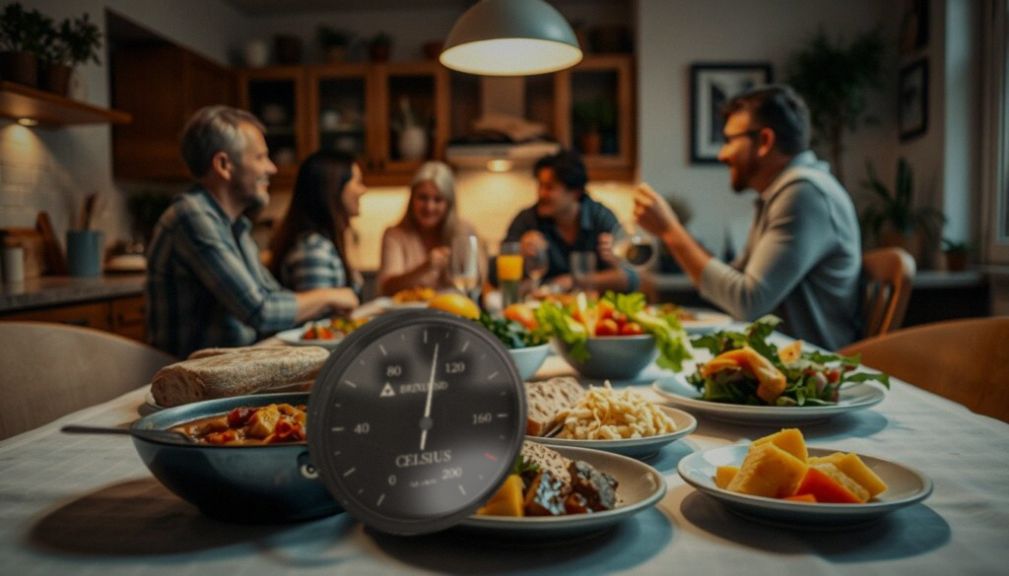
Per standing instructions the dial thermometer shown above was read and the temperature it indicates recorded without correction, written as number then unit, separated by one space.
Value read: 105 °C
